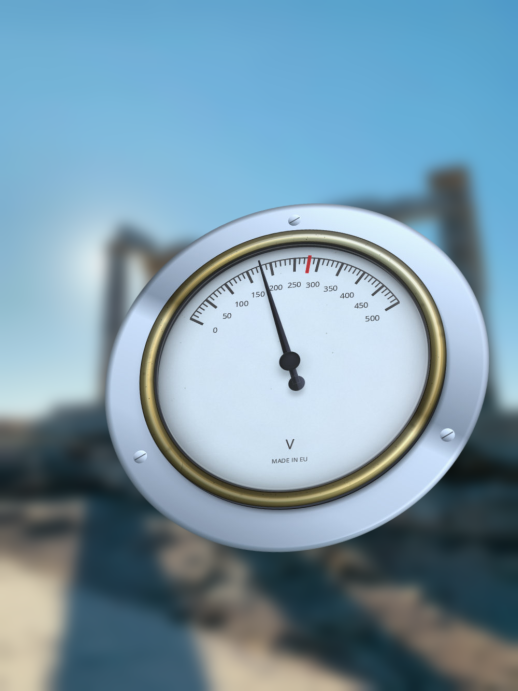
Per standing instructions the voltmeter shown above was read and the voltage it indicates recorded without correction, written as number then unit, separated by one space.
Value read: 180 V
